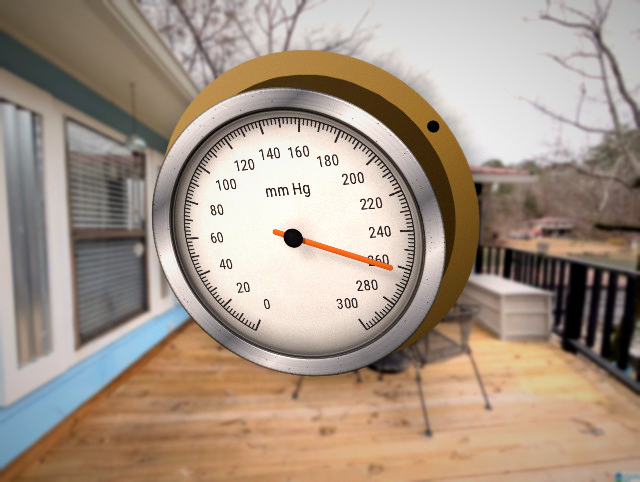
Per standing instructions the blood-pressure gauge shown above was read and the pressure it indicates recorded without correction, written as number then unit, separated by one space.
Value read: 260 mmHg
